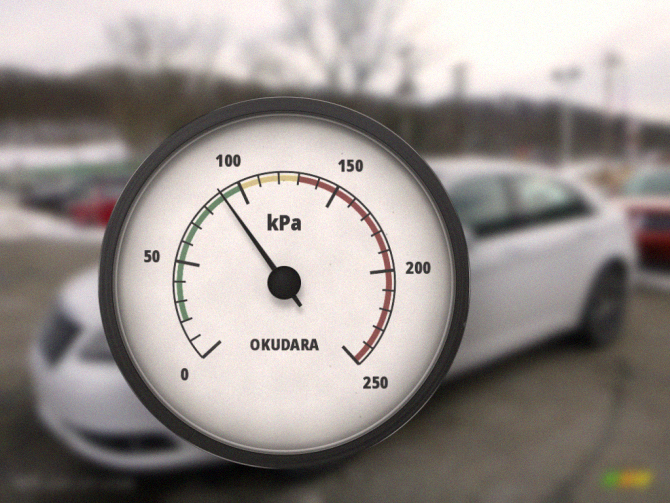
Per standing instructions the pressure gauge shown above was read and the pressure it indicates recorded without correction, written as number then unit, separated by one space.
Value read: 90 kPa
